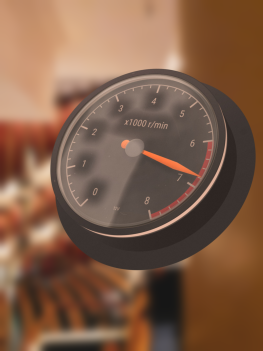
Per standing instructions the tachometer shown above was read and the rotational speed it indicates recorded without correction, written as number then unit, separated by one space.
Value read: 6800 rpm
